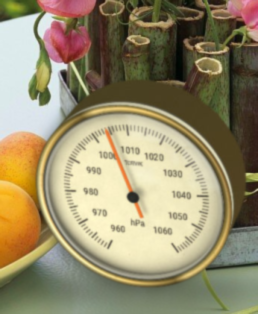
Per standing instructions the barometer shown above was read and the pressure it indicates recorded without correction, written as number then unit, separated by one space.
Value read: 1005 hPa
